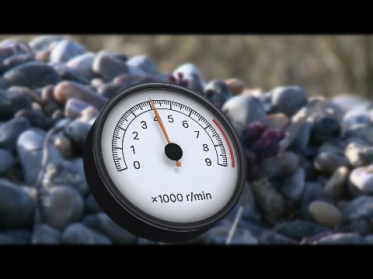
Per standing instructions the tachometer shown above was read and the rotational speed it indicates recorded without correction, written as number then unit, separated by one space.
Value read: 4000 rpm
